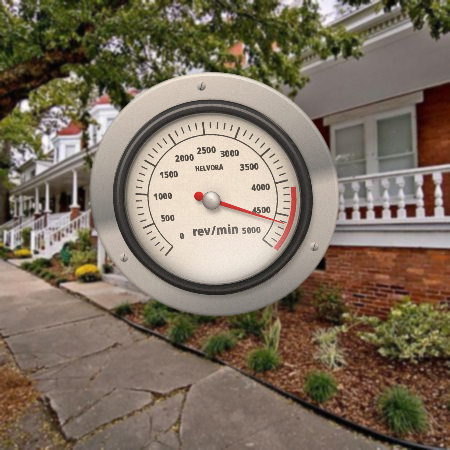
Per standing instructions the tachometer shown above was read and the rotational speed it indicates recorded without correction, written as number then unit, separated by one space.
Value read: 4600 rpm
